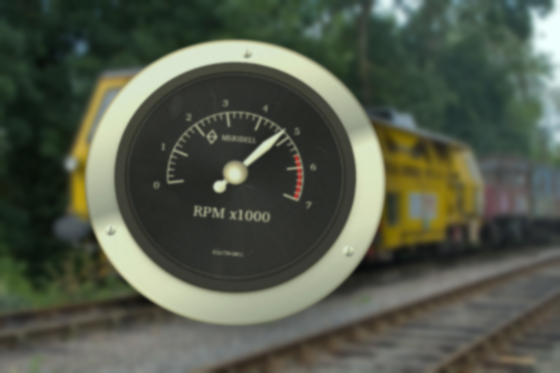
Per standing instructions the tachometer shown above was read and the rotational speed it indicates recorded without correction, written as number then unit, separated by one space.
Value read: 4800 rpm
